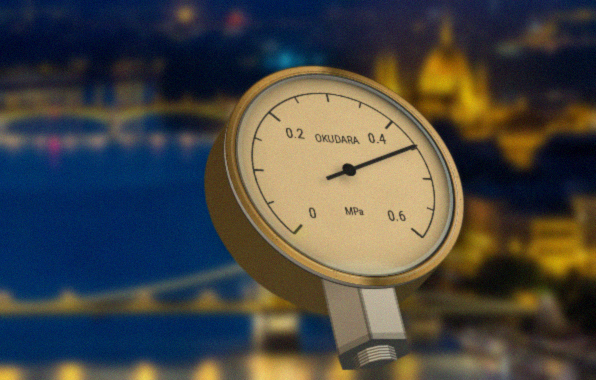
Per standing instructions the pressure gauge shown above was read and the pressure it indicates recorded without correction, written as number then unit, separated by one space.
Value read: 0.45 MPa
